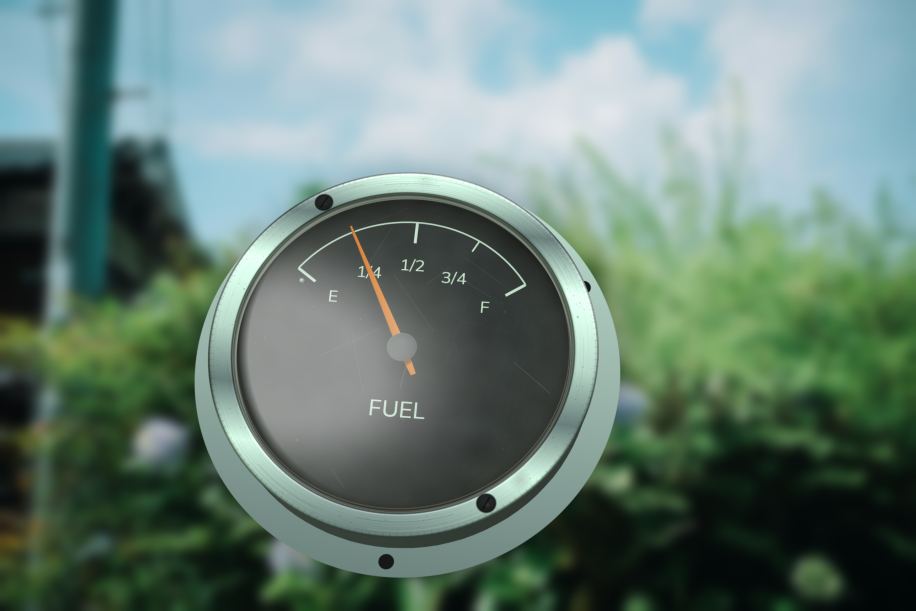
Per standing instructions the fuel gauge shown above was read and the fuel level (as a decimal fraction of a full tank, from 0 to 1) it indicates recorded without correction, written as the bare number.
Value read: 0.25
